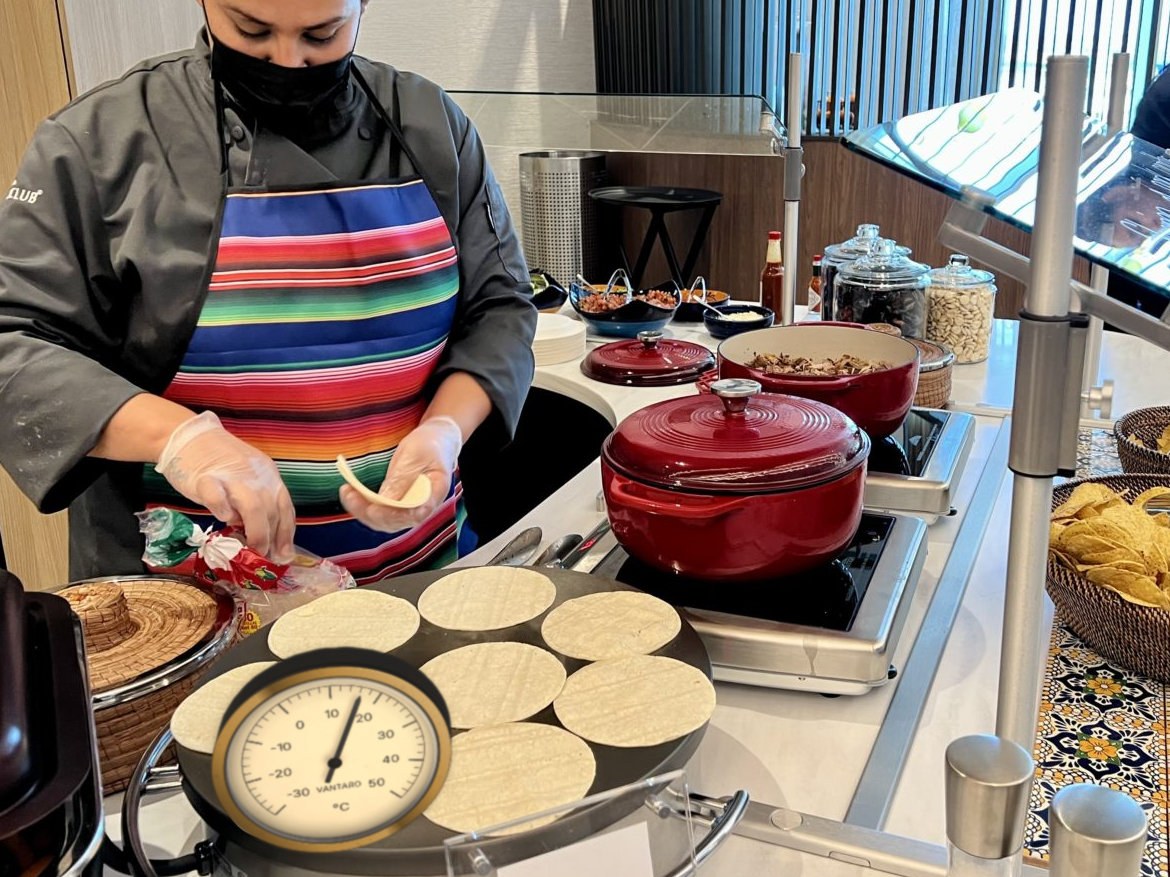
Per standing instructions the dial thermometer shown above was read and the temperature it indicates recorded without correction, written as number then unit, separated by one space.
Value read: 16 °C
